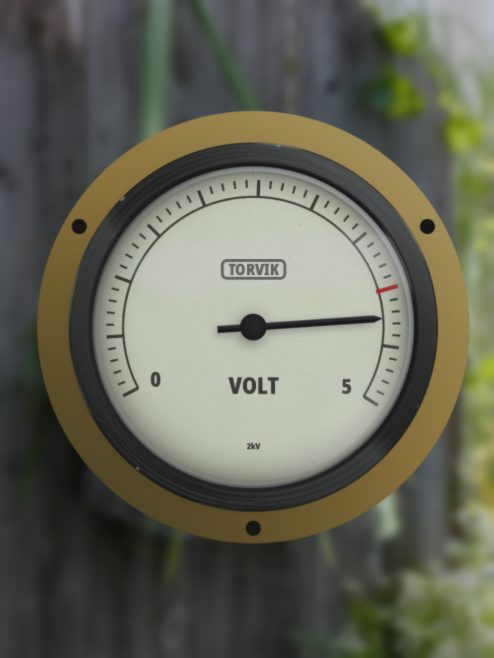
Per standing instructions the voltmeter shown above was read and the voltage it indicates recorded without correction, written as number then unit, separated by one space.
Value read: 4.25 V
